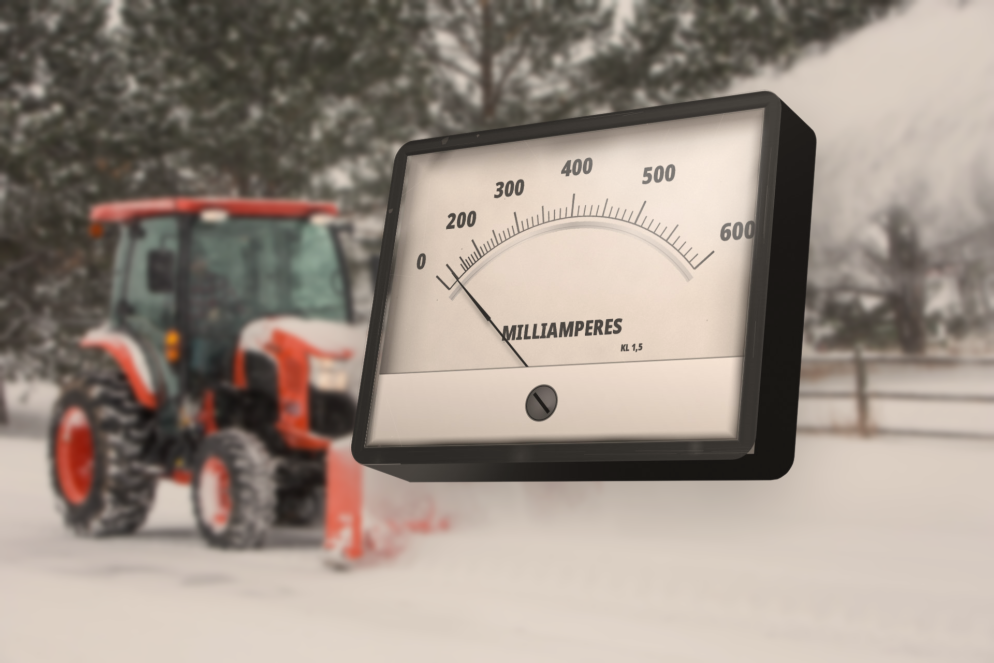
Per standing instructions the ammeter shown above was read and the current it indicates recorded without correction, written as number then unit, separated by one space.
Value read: 100 mA
